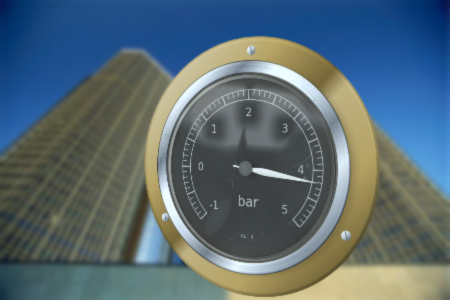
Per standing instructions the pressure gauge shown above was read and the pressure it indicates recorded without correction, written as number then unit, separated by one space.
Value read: 4.2 bar
